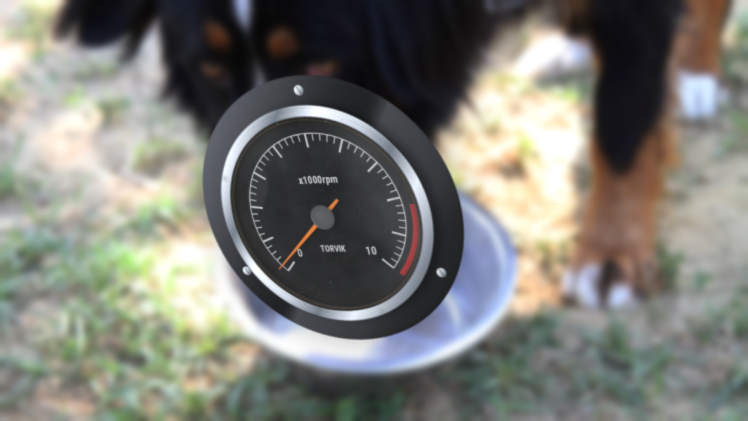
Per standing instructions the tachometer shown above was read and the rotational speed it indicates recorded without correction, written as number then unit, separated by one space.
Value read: 200 rpm
